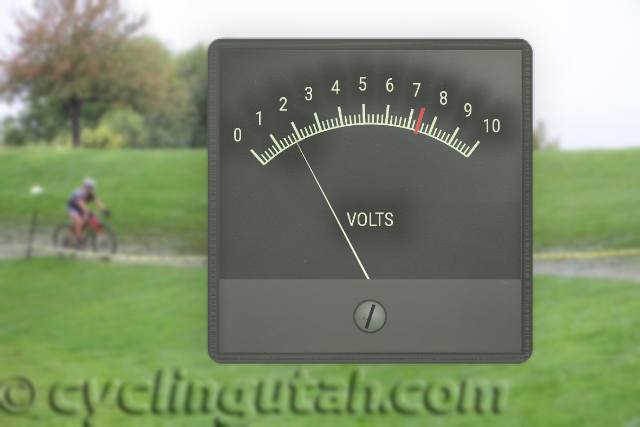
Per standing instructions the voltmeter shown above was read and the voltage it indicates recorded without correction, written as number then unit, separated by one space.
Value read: 1.8 V
